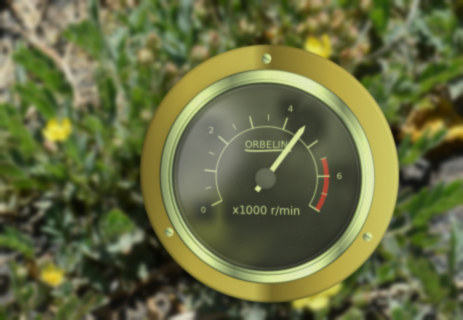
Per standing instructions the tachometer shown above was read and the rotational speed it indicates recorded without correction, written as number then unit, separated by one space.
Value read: 4500 rpm
